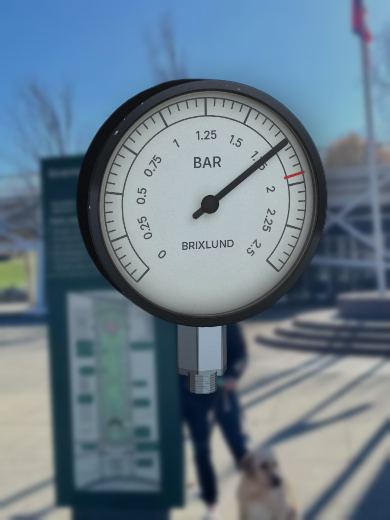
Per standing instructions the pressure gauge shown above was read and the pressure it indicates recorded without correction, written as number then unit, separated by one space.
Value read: 1.75 bar
